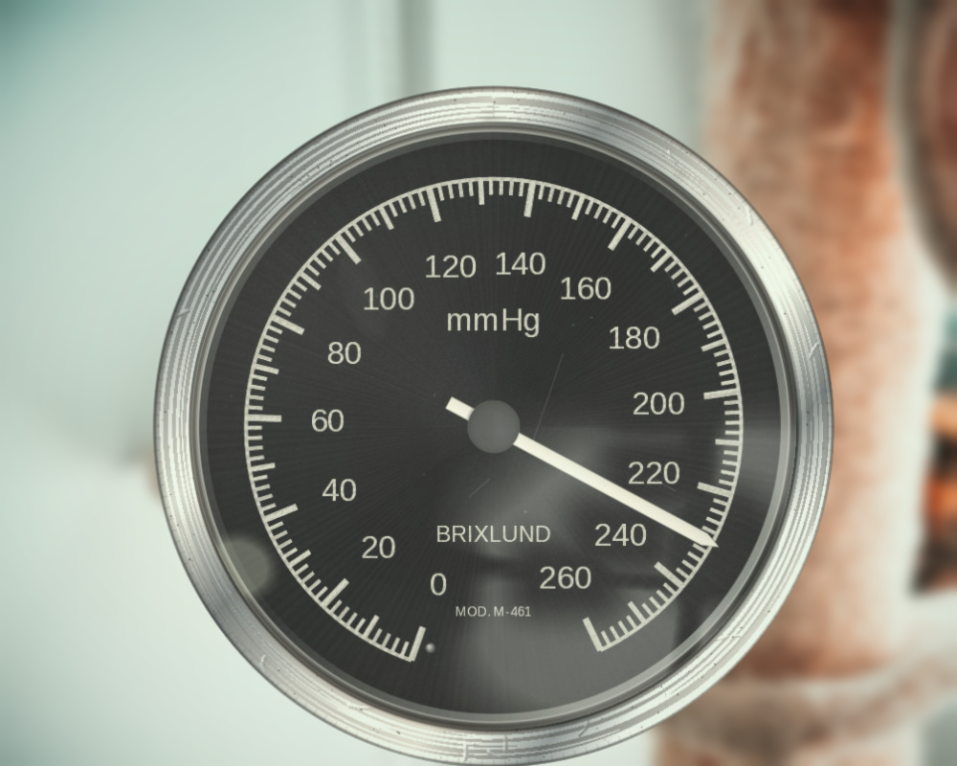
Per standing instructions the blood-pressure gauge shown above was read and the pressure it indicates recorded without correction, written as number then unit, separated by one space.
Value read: 230 mmHg
